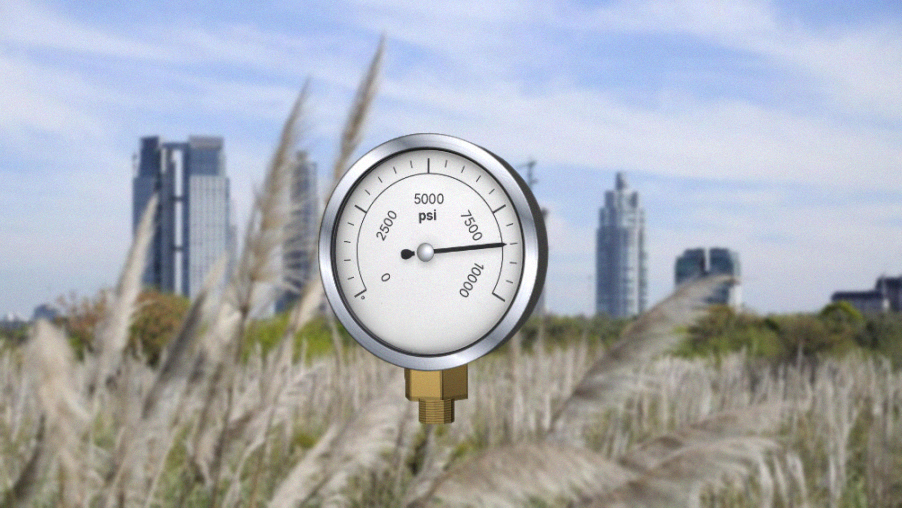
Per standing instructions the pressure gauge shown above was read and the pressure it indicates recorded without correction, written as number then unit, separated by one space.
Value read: 8500 psi
